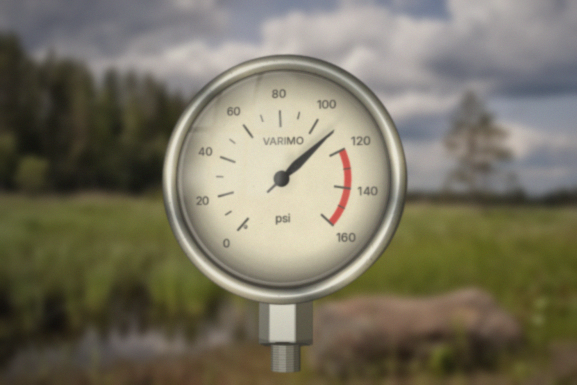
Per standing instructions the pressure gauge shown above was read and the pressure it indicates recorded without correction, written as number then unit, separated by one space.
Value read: 110 psi
